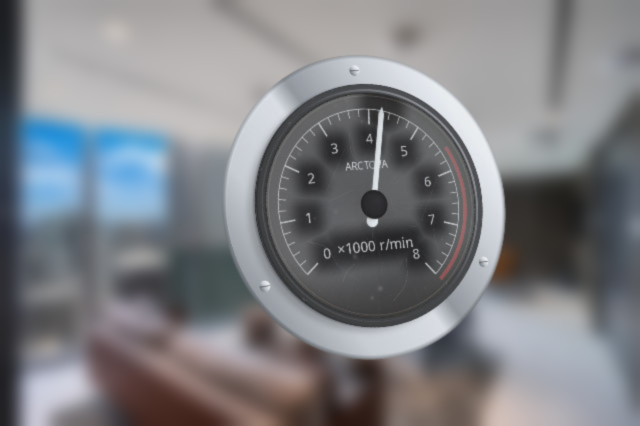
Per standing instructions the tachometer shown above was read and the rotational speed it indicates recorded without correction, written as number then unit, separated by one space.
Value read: 4200 rpm
